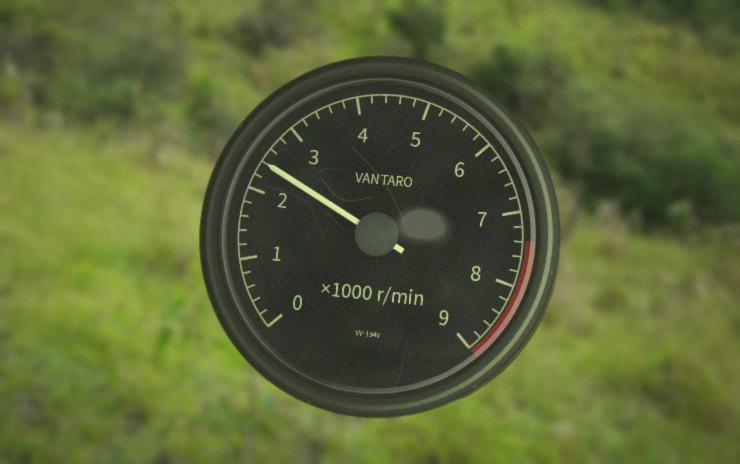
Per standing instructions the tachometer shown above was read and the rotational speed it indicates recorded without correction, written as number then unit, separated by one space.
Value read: 2400 rpm
